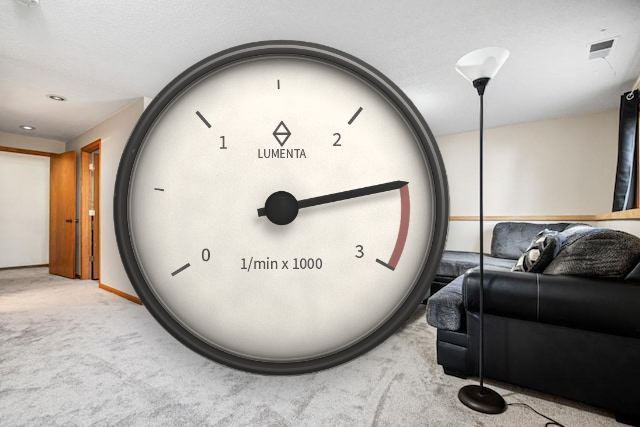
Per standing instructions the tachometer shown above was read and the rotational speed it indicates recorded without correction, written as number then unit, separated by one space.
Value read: 2500 rpm
